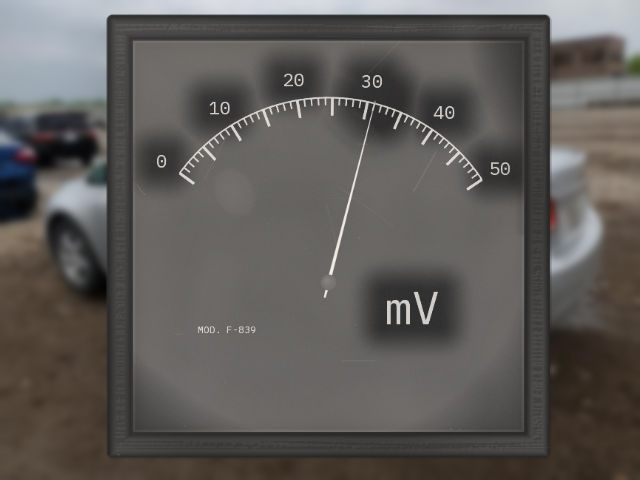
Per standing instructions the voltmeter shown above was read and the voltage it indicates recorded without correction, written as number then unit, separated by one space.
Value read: 31 mV
